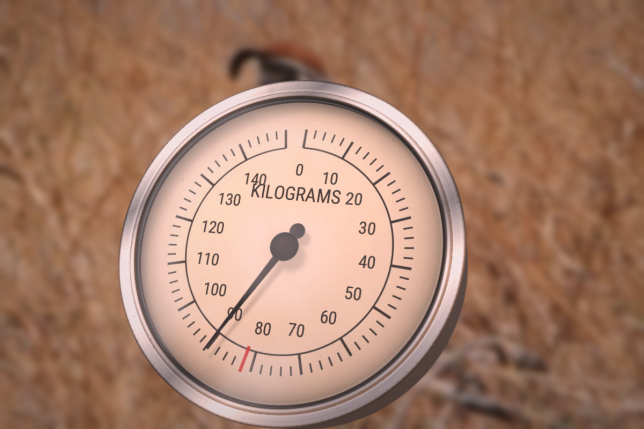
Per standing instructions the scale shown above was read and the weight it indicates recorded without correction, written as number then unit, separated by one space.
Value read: 90 kg
